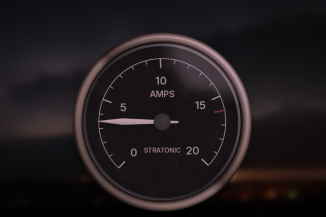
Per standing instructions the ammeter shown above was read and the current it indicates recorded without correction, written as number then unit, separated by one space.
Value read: 3.5 A
